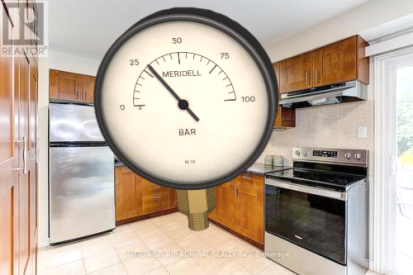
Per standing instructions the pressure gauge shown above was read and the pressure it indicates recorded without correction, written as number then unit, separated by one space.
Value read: 30 bar
